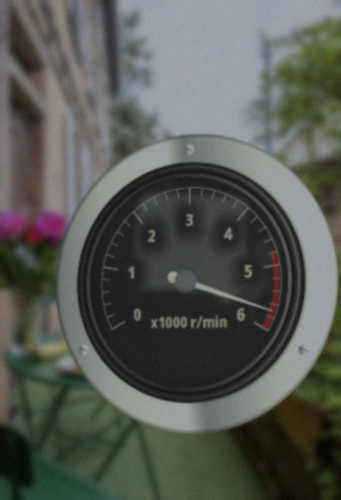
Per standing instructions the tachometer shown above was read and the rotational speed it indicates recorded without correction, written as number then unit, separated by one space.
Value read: 5700 rpm
